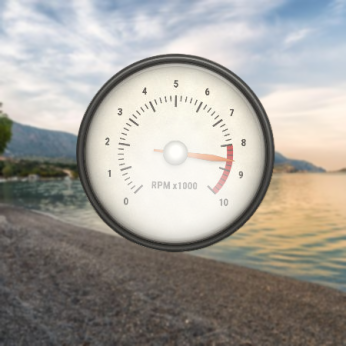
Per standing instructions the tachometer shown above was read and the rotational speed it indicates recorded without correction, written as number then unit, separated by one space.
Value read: 8600 rpm
